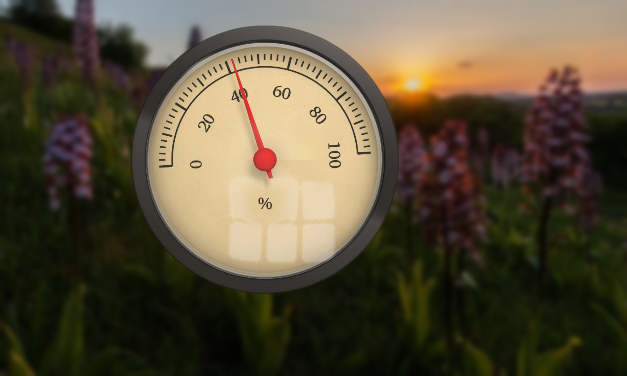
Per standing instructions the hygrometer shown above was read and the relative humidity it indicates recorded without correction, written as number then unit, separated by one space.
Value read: 42 %
